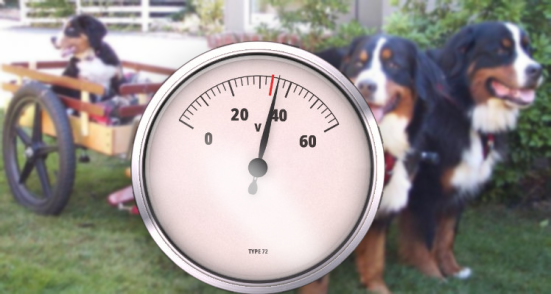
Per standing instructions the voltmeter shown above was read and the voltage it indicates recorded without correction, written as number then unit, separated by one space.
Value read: 36 V
